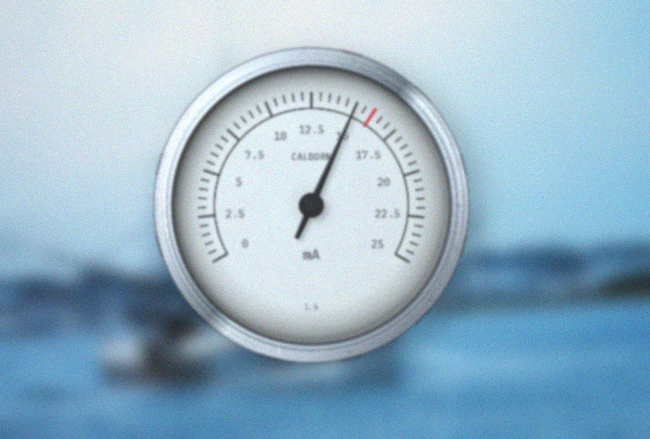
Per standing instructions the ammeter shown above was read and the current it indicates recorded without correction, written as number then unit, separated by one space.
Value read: 15 mA
